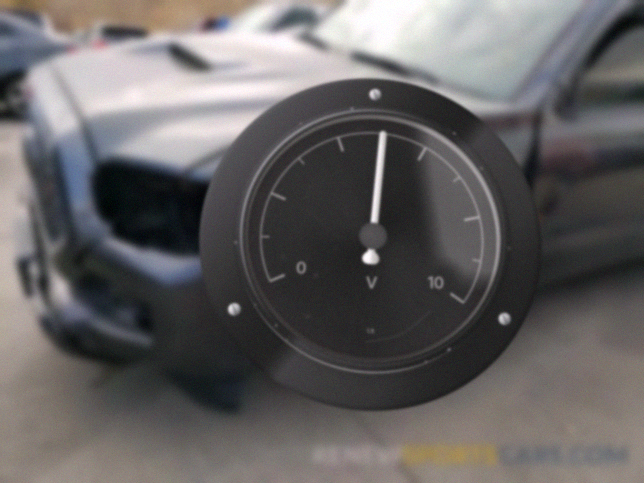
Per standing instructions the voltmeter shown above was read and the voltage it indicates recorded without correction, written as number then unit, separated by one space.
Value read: 5 V
